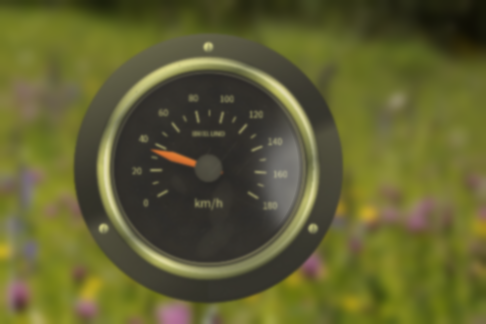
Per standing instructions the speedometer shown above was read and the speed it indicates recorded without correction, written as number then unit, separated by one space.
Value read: 35 km/h
